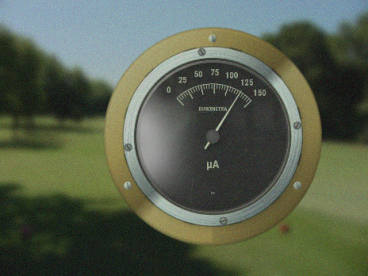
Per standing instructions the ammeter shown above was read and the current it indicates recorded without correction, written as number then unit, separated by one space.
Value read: 125 µA
